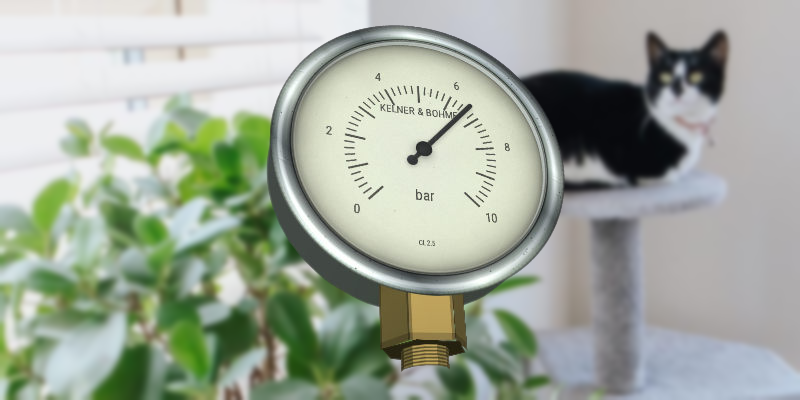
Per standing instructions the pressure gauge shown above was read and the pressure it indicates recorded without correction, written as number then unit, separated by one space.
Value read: 6.6 bar
